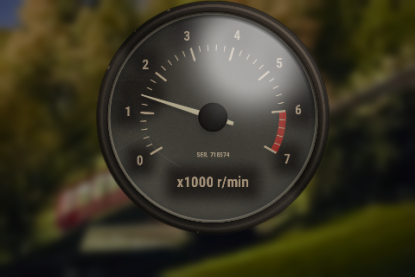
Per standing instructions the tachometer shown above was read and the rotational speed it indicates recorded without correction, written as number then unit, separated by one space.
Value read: 1400 rpm
